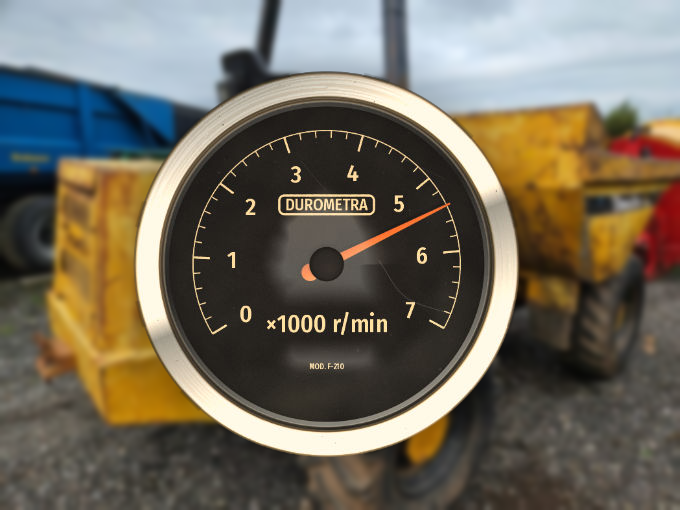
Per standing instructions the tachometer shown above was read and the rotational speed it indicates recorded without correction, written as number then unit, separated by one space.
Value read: 5400 rpm
